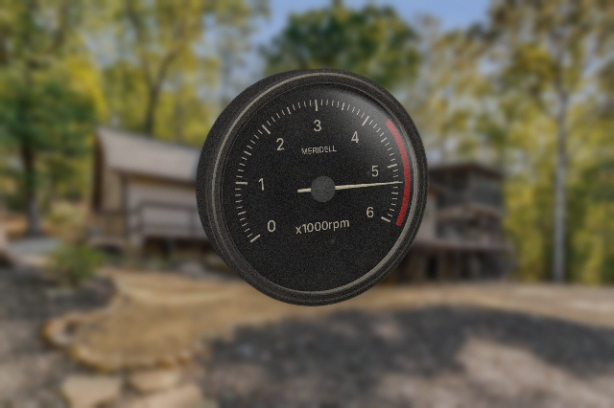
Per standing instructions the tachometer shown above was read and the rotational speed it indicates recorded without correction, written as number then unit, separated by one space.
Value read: 5300 rpm
